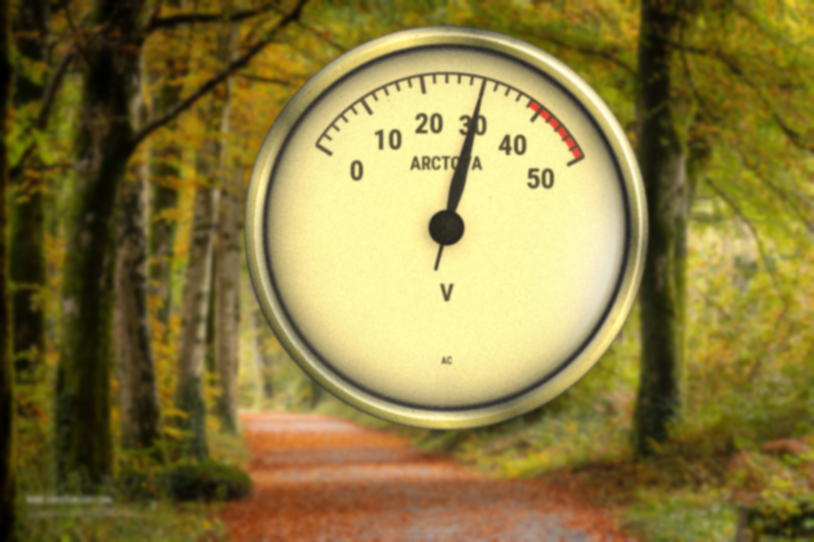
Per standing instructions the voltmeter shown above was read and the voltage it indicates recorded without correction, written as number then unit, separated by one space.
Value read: 30 V
